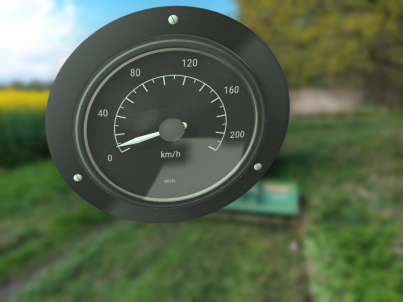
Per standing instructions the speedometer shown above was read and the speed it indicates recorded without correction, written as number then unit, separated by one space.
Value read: 10 km/h
